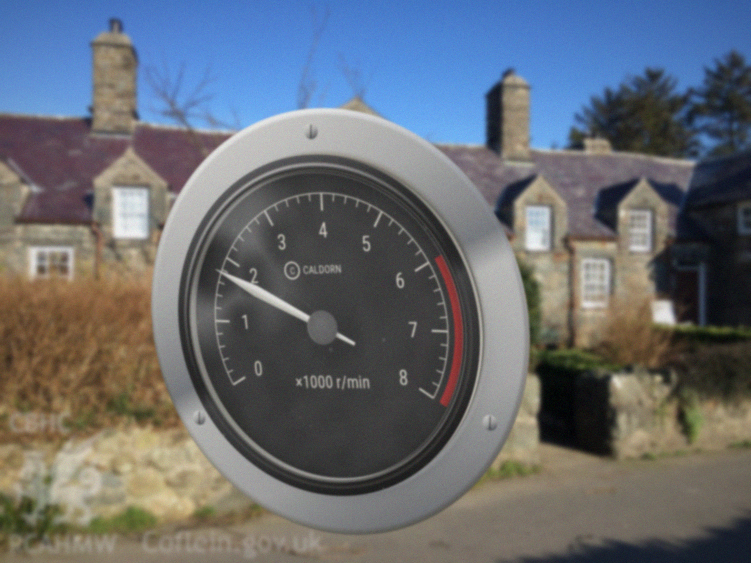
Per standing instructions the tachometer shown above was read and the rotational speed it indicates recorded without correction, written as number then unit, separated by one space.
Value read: 1800 rpm
